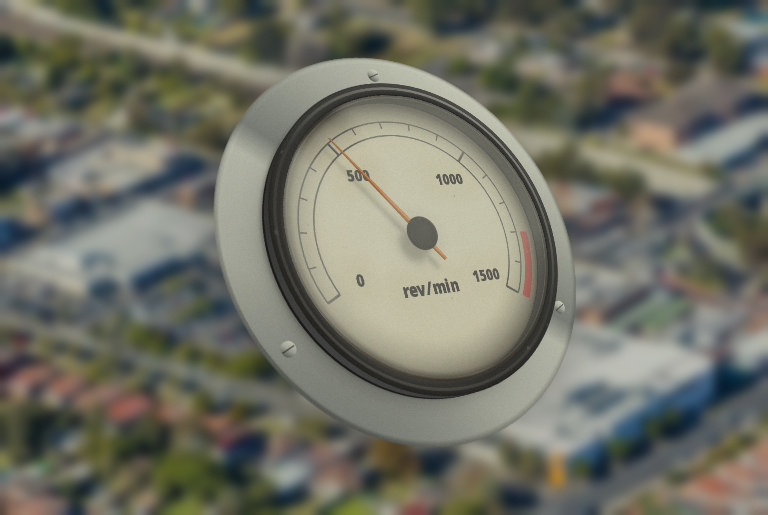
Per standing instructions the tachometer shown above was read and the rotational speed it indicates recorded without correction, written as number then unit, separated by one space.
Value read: 500 rpm
